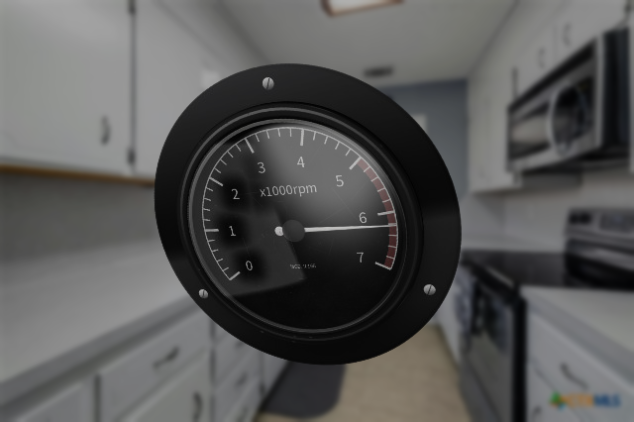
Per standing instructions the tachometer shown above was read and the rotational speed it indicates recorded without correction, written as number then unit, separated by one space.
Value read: 6200 rpm
